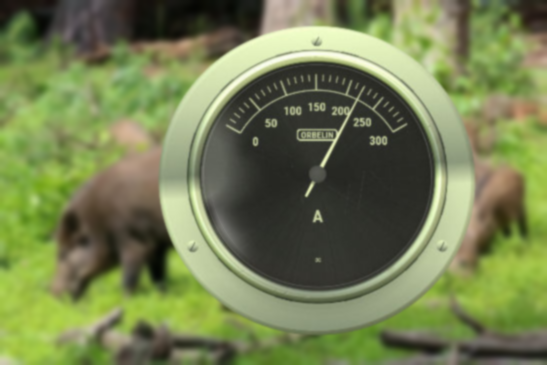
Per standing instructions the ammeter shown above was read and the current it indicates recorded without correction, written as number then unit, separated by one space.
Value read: 220 A
